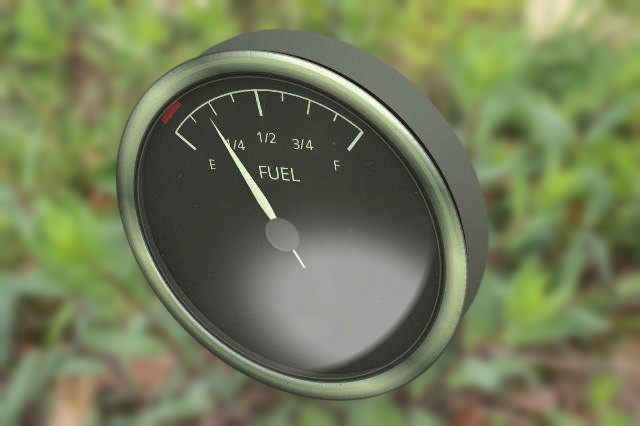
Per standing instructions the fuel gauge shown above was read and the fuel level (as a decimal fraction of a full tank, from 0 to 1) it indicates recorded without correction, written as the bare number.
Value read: 0.25
